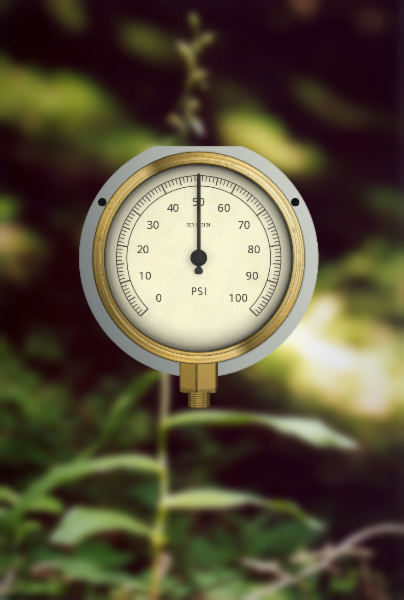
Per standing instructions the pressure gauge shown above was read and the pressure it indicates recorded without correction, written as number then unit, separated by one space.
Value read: 50 psi
